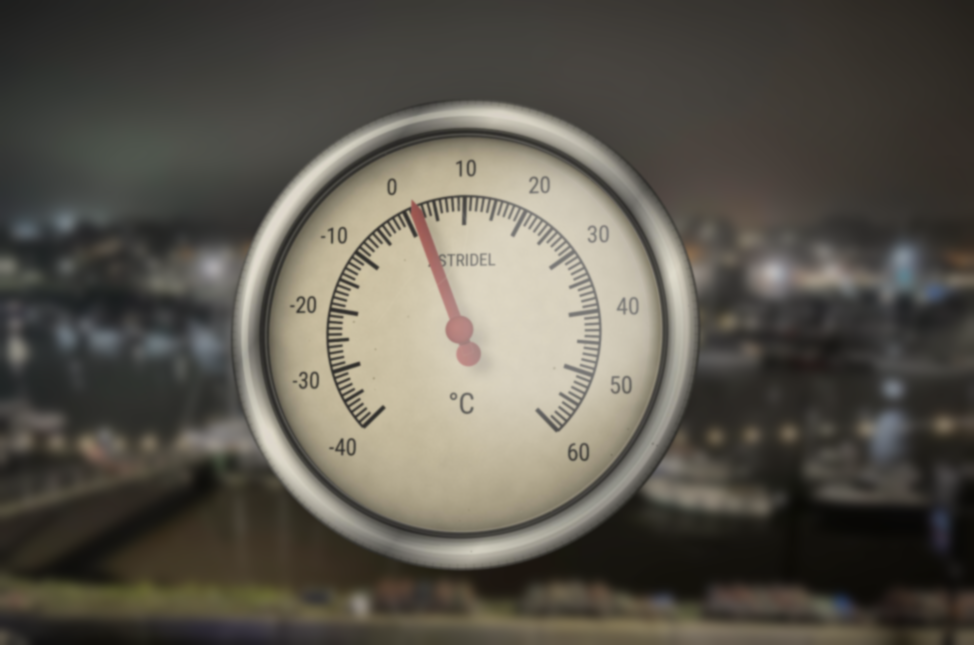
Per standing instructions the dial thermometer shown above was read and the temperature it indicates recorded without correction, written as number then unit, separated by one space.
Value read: 2 °C
